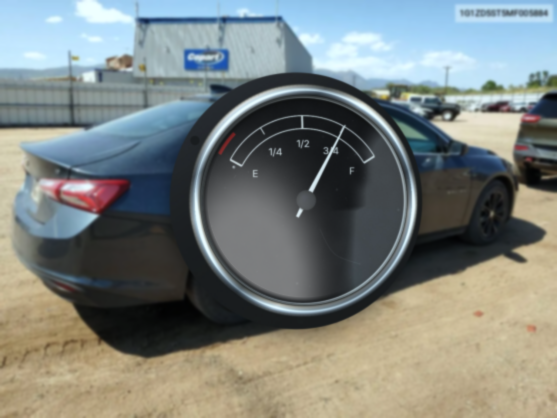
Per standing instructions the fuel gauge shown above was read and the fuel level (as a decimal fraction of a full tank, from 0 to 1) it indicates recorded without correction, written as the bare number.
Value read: 0.75
